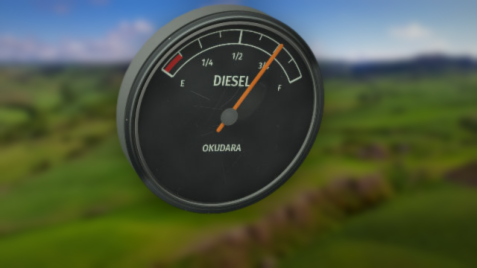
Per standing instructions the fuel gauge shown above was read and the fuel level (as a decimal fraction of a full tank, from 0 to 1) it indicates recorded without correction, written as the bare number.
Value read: 0.75
